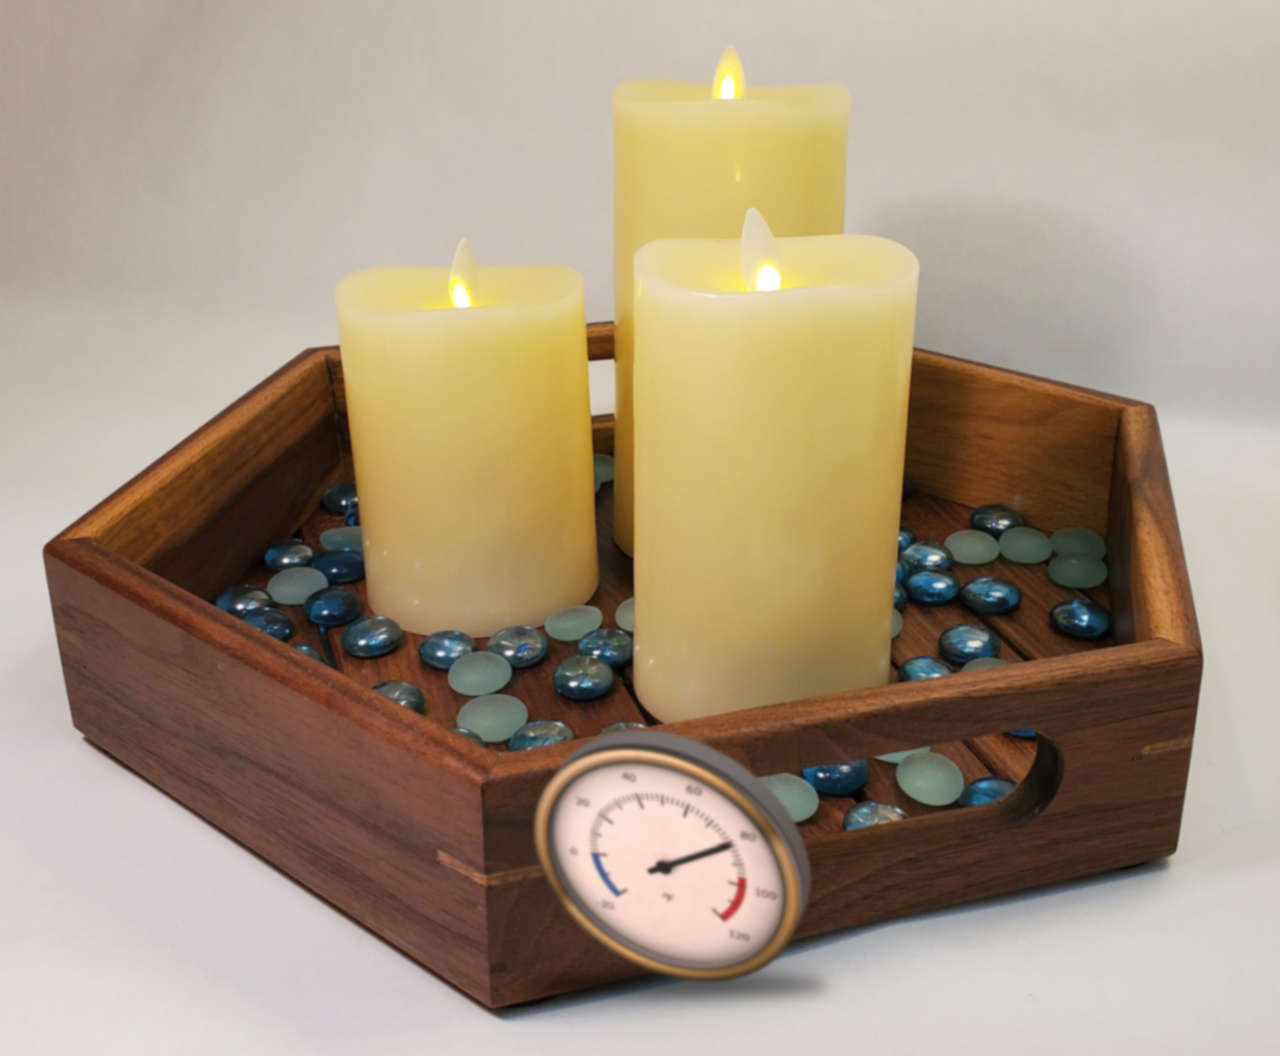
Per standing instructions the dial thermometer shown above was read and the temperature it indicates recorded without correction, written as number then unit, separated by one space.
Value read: 80 °F
